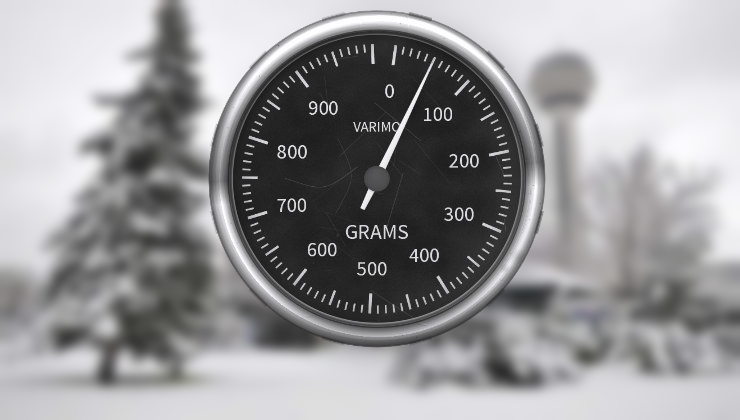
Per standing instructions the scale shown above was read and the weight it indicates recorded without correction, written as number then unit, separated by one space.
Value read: 50 g
